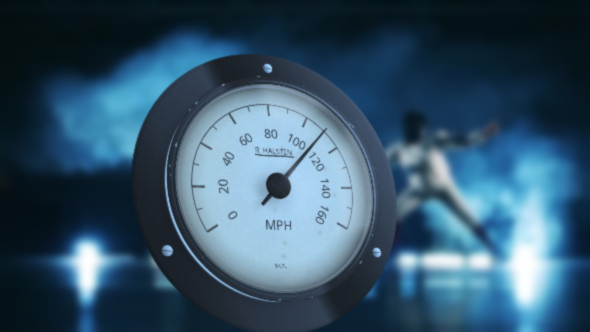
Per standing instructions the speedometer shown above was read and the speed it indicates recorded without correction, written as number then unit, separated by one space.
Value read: 110 mph
